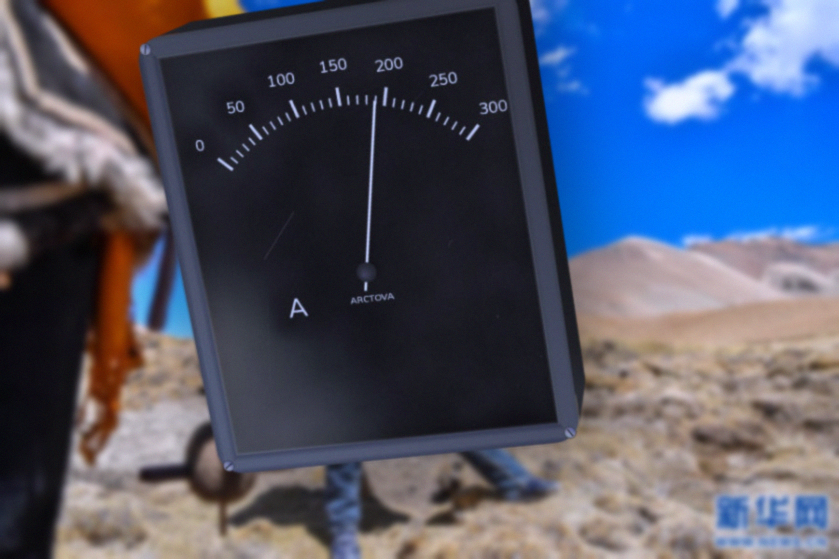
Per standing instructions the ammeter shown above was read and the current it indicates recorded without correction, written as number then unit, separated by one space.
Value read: 190 A
